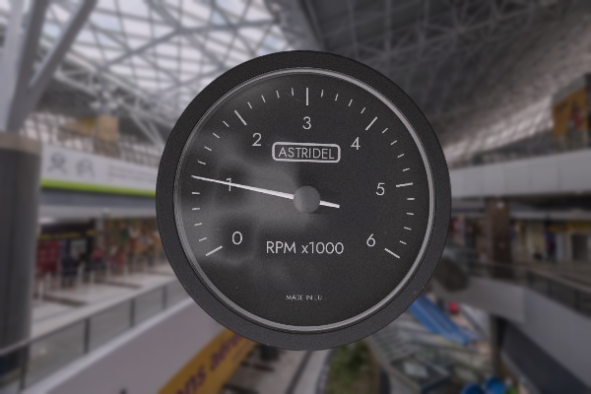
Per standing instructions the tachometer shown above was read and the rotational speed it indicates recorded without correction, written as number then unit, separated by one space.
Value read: 1000 rpm
